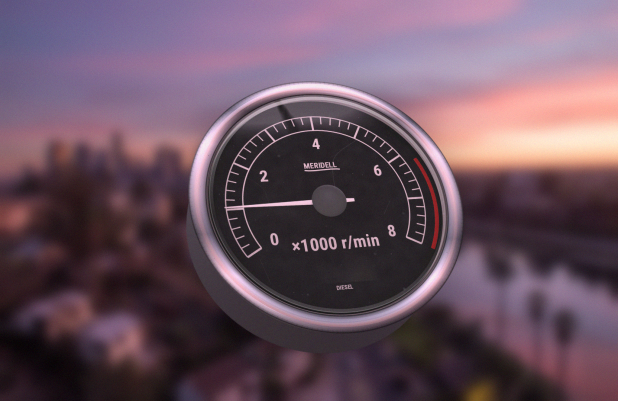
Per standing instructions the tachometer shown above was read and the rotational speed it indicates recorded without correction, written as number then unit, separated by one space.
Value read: 1000 rpm
